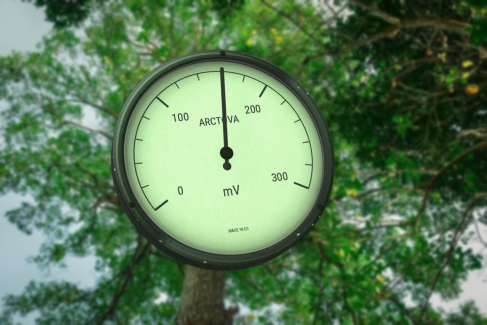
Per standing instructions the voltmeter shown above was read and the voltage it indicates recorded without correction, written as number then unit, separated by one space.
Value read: 160 mV
